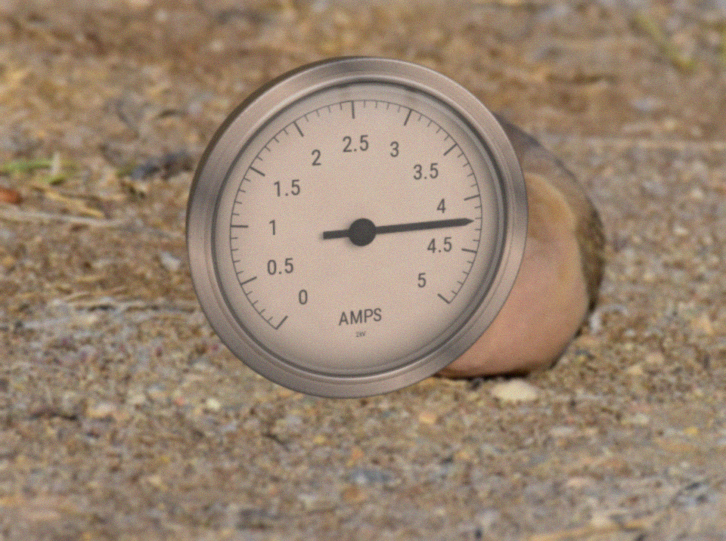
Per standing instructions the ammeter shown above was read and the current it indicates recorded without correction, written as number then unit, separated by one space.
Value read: 4.2 A
